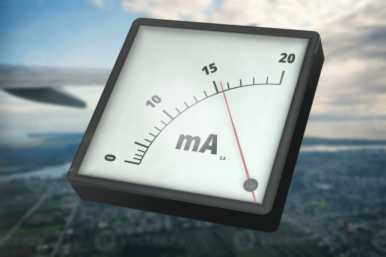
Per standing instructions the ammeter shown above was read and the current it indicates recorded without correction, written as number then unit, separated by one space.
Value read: 15.5 mA
